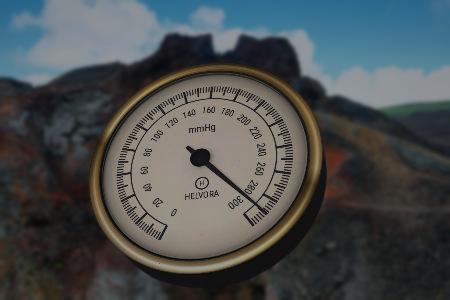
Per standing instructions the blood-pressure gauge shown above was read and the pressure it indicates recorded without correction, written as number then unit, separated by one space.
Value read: 290 mmHg
